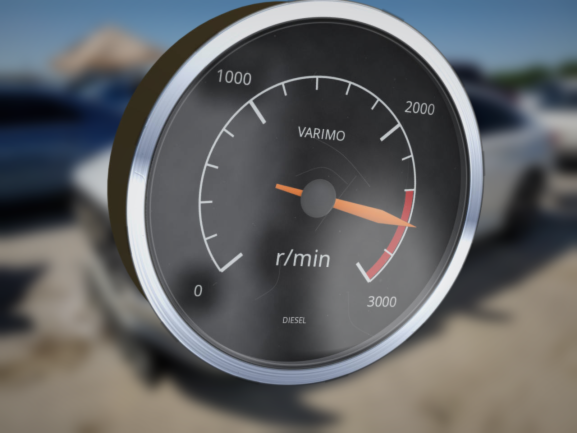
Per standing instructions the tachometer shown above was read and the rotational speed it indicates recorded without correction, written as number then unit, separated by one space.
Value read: 2600 rpm
